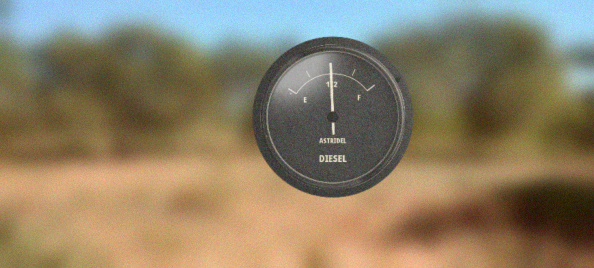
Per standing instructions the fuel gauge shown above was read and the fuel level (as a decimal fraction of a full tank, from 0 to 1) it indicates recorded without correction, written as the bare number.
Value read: 0.5
